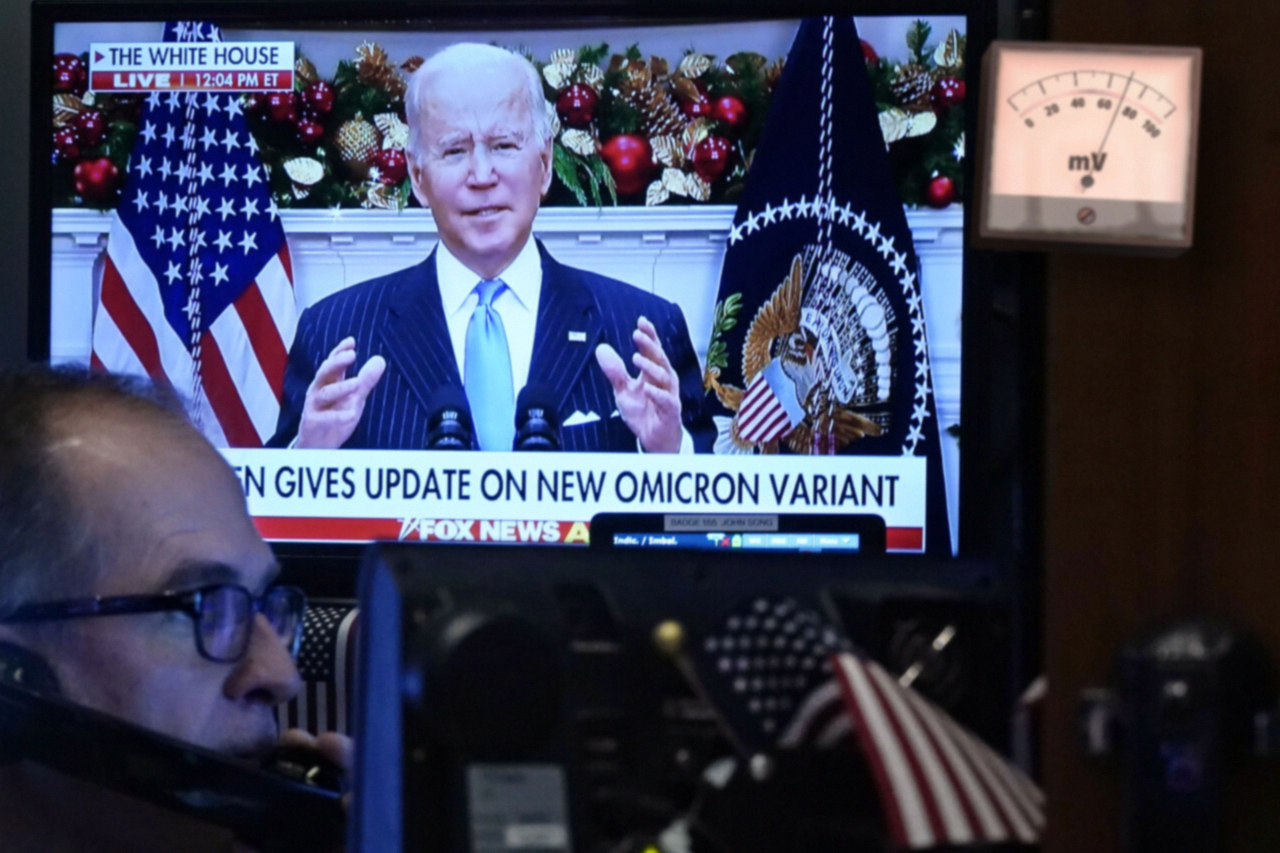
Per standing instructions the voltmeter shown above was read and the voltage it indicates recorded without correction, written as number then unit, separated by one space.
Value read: 70 mV
